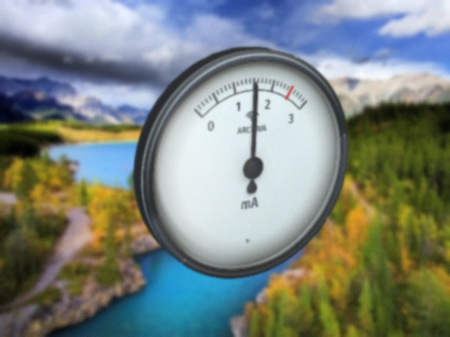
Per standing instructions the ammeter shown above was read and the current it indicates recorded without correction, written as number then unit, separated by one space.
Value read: 1.5 mA
